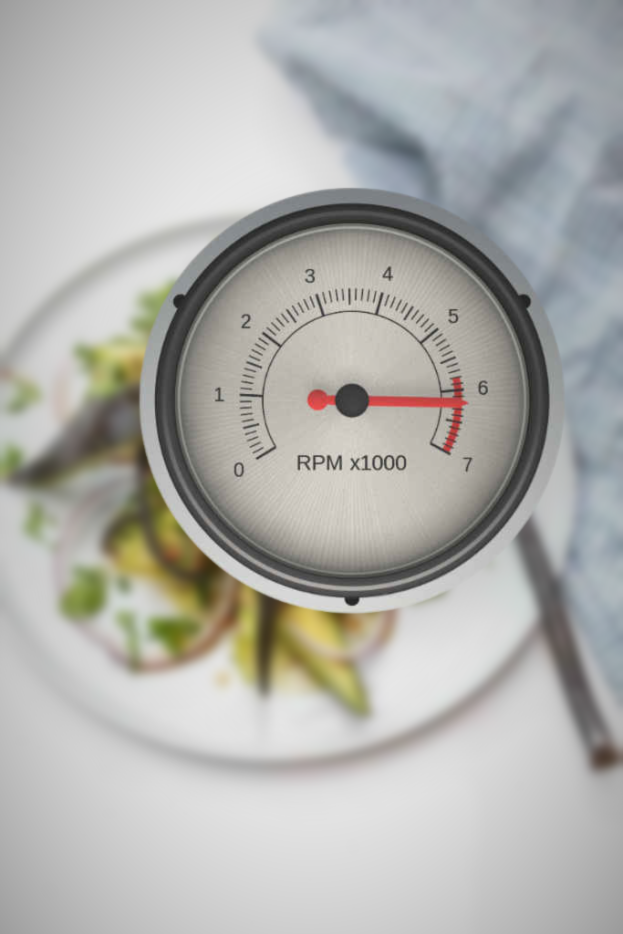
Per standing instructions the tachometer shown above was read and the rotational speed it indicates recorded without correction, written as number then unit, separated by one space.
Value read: 6200 rpm
